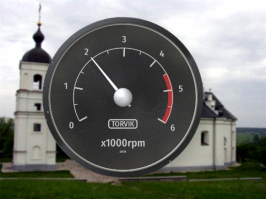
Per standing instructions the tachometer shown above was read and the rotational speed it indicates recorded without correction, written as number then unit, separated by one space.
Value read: 2000 rpm
